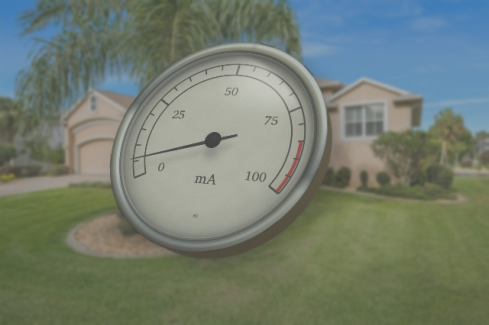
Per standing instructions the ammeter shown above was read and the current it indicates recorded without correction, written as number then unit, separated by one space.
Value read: 5 mA
